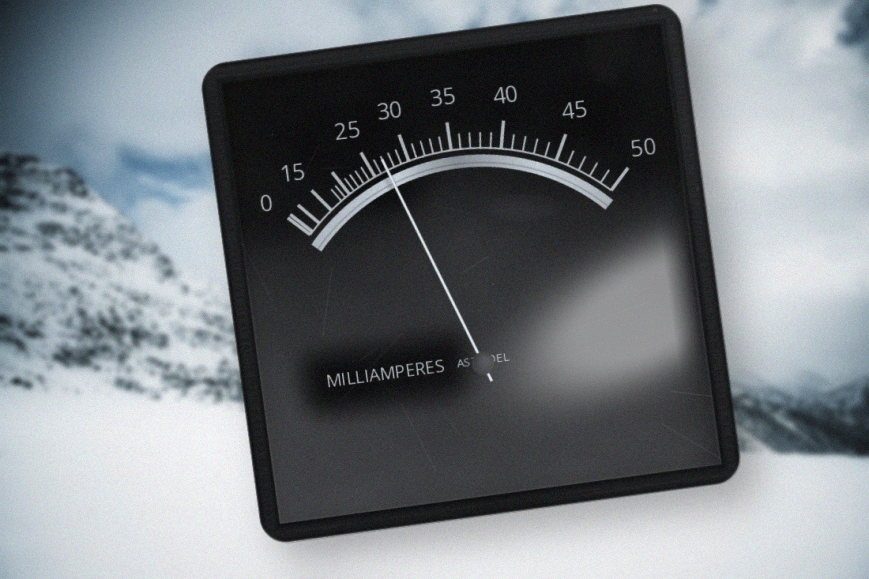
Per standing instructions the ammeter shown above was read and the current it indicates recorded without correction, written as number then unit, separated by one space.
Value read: 27 mA
